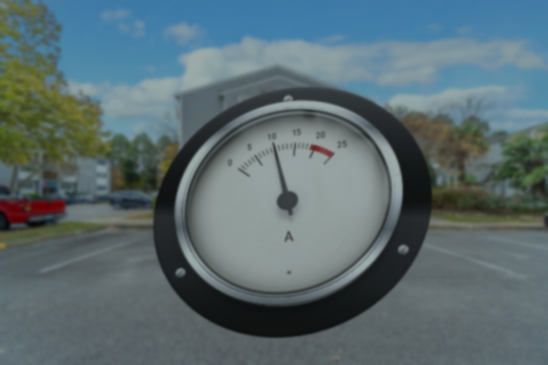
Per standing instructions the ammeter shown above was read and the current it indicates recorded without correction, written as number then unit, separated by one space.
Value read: 10 A
